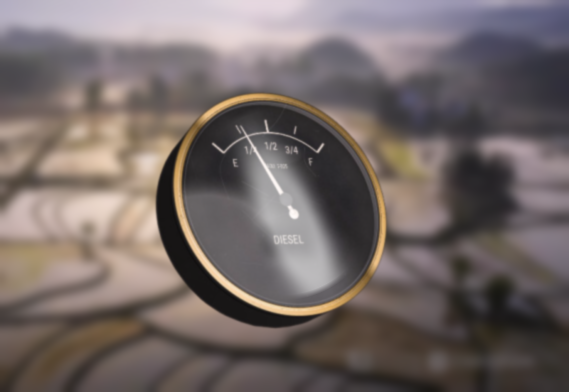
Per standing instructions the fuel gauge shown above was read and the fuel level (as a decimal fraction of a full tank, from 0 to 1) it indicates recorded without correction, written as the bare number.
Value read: 0.25
